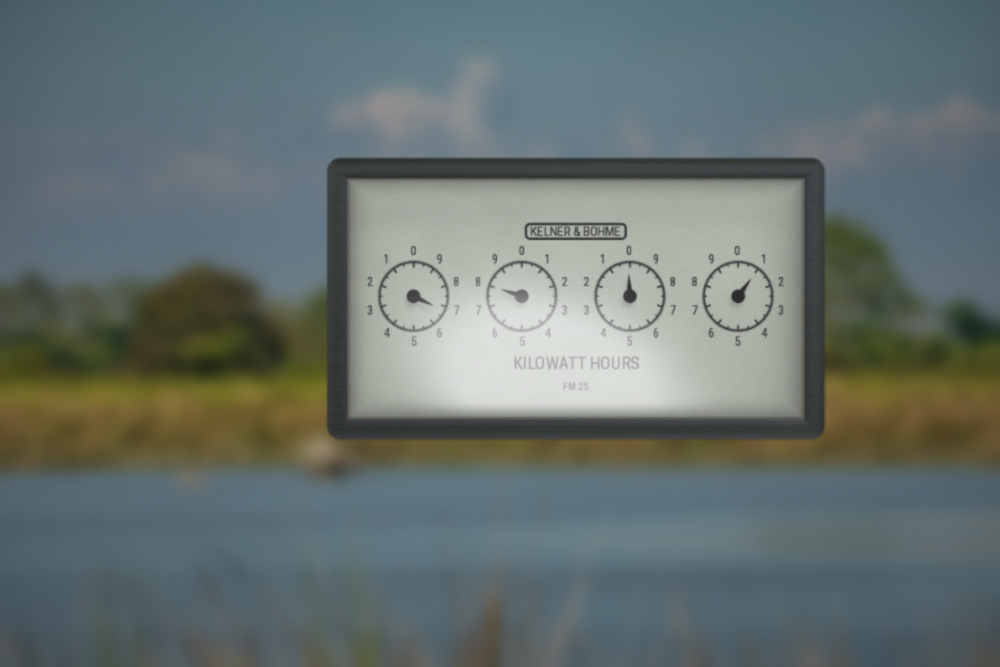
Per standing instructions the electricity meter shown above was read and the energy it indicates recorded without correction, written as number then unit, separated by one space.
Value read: 6801 kWh
